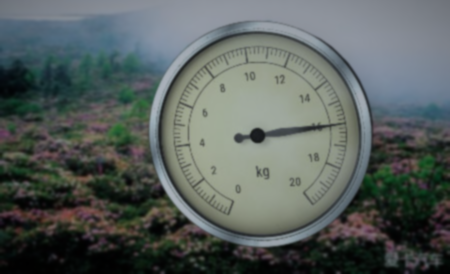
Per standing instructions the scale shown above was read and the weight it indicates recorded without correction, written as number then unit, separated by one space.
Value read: 16 kg
